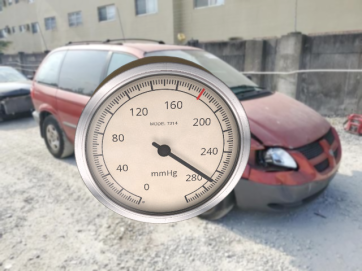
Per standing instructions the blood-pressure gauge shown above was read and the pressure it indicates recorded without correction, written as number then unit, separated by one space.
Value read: 270 mmHg
